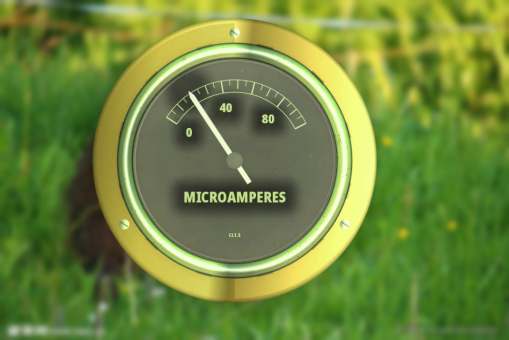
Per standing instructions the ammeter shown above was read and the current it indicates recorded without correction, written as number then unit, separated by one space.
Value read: 20 µA
